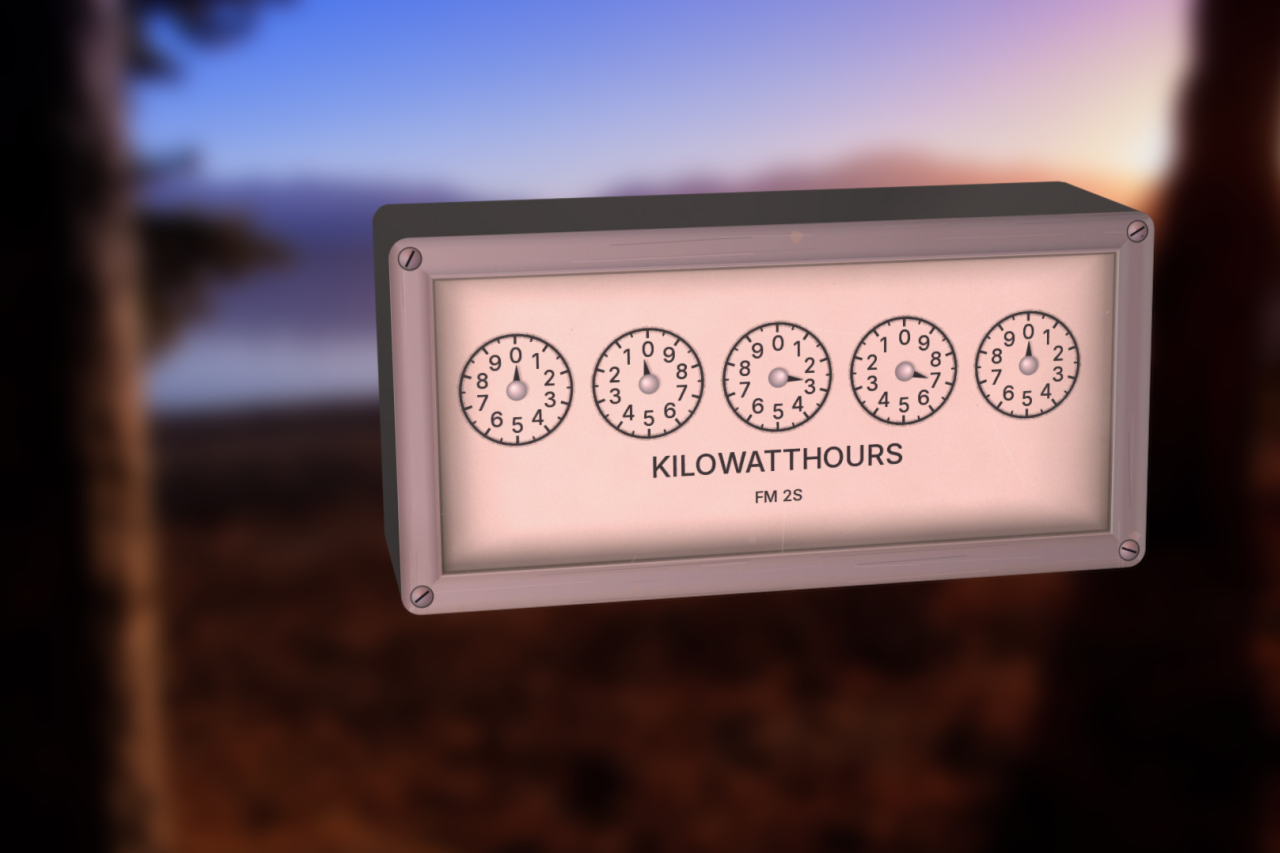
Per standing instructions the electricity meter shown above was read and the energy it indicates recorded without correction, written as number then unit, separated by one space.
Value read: 270 kWh
